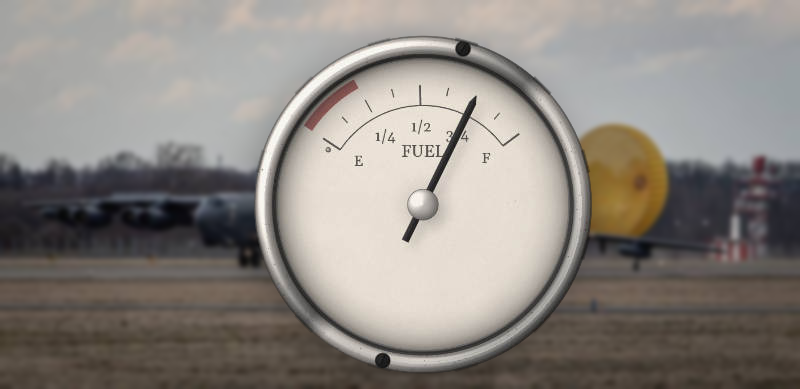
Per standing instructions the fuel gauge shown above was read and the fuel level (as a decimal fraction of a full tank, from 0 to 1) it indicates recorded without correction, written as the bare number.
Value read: 0.75
